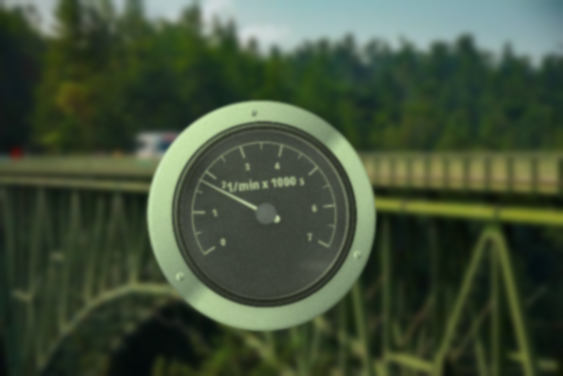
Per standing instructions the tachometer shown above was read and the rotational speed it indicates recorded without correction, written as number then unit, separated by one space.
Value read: 1750 rpm
